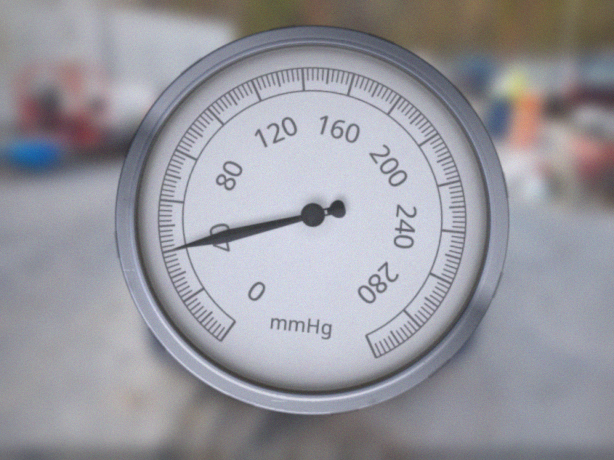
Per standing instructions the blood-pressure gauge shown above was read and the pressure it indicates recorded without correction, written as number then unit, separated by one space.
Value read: 40 mmHg
